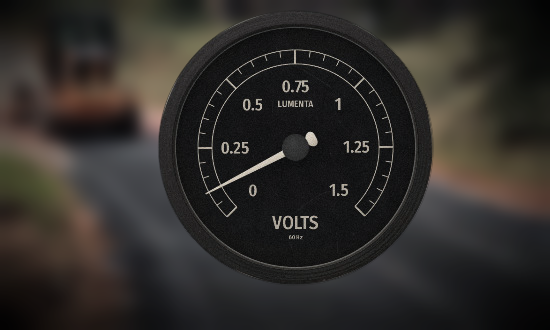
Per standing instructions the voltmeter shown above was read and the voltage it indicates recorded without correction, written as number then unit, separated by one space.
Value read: 0.1 V
